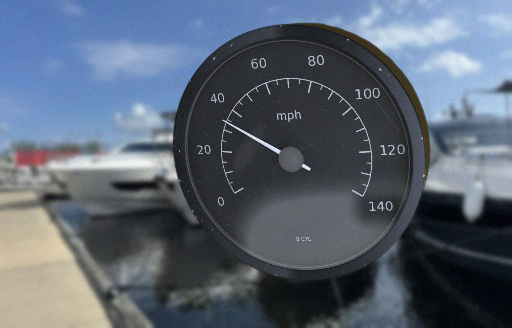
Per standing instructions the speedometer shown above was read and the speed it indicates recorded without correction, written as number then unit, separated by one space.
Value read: 35 mph
